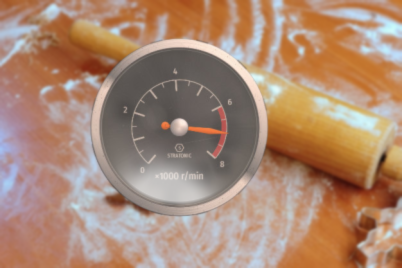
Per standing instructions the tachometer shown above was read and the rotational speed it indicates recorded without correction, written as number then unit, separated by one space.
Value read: 7000 rpm
